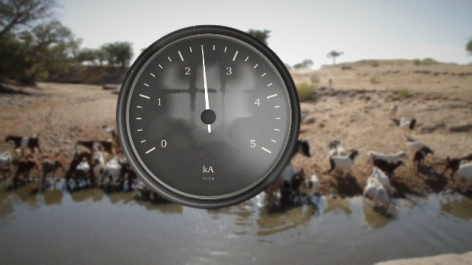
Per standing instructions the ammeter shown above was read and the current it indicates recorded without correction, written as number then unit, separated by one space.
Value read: 2.4 kA
